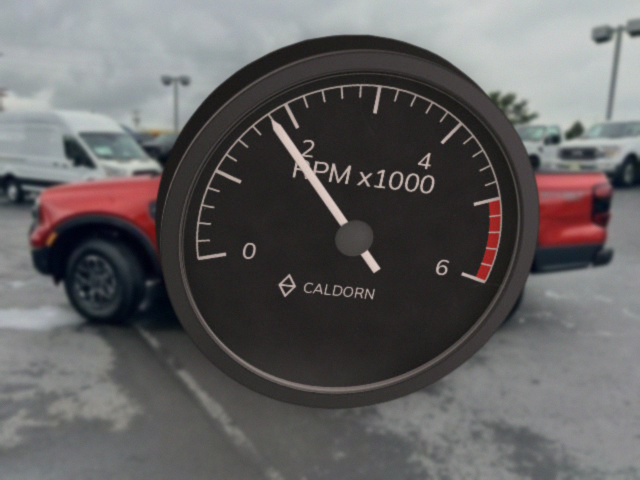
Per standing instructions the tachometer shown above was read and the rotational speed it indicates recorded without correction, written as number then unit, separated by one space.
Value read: 1800 rpm
